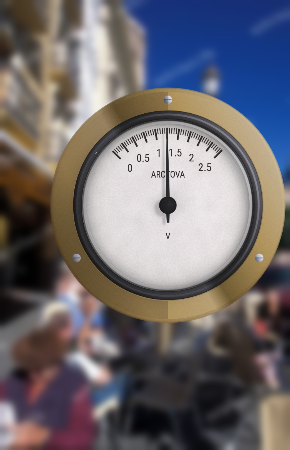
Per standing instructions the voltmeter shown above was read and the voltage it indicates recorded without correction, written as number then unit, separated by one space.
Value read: 1.25 V
